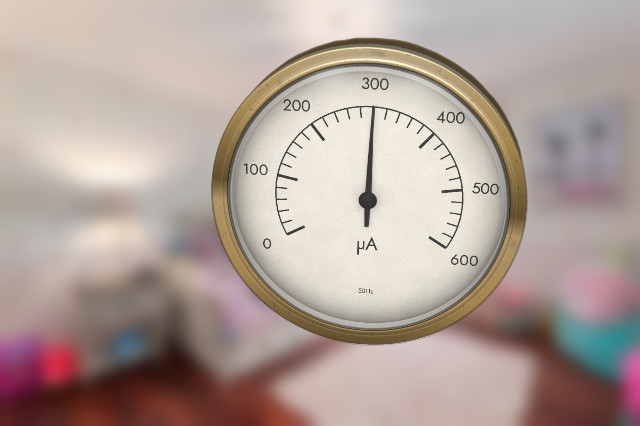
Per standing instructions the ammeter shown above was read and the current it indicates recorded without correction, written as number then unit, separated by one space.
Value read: 300 µA
